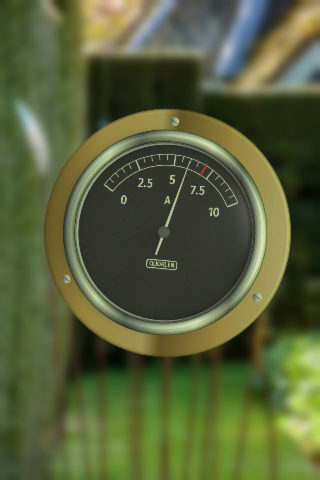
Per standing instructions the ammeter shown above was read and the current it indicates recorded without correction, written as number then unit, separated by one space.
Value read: 6 A
